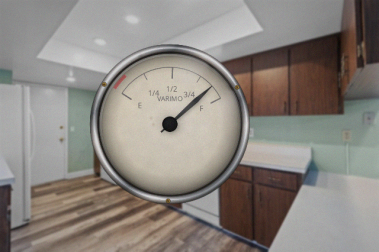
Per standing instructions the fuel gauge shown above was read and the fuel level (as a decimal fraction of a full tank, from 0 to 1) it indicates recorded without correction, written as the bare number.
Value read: 0.875
